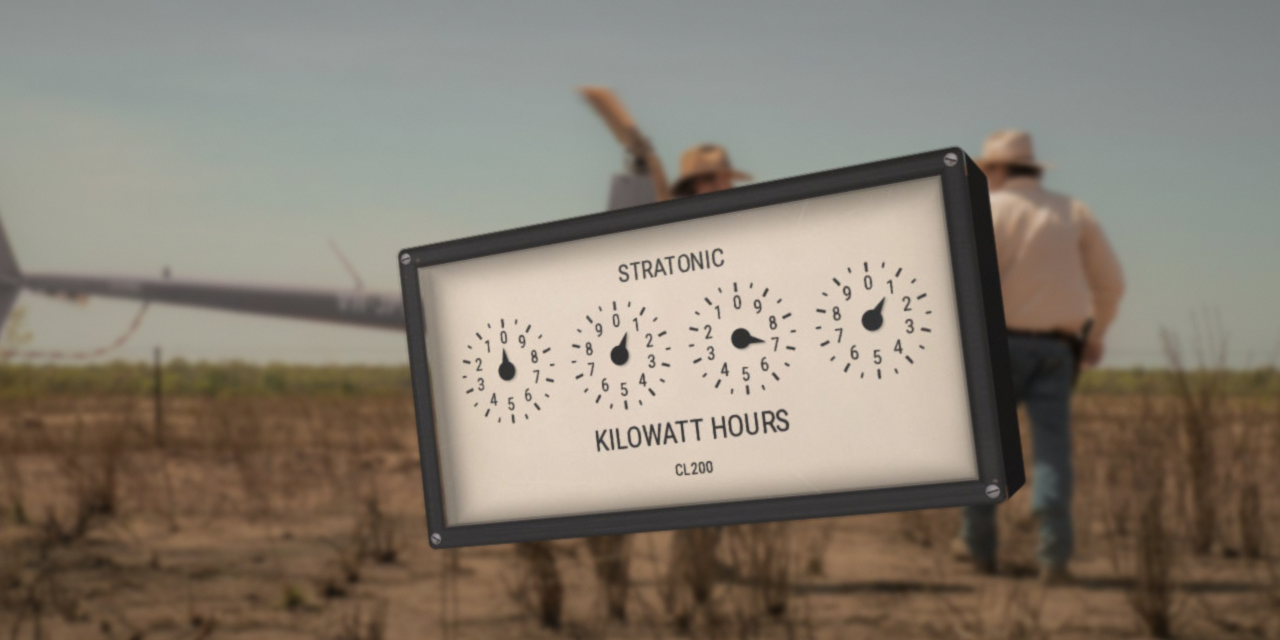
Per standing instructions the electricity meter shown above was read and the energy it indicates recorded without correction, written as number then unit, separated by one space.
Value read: 71 kWh
